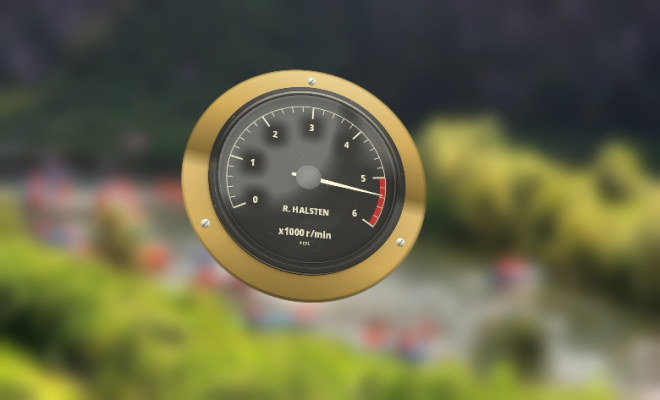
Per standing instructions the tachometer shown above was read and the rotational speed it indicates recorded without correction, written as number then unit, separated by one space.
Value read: 5400 rpm
